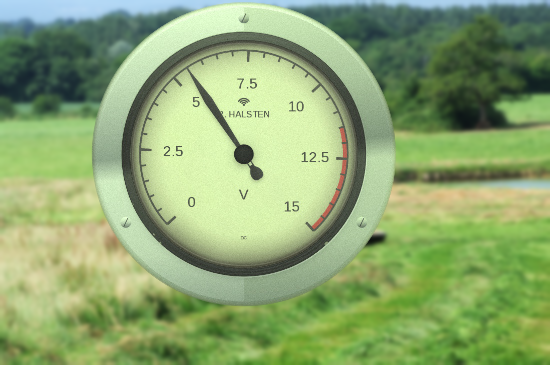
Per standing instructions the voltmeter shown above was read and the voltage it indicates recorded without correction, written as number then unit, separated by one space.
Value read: 5.5 V
